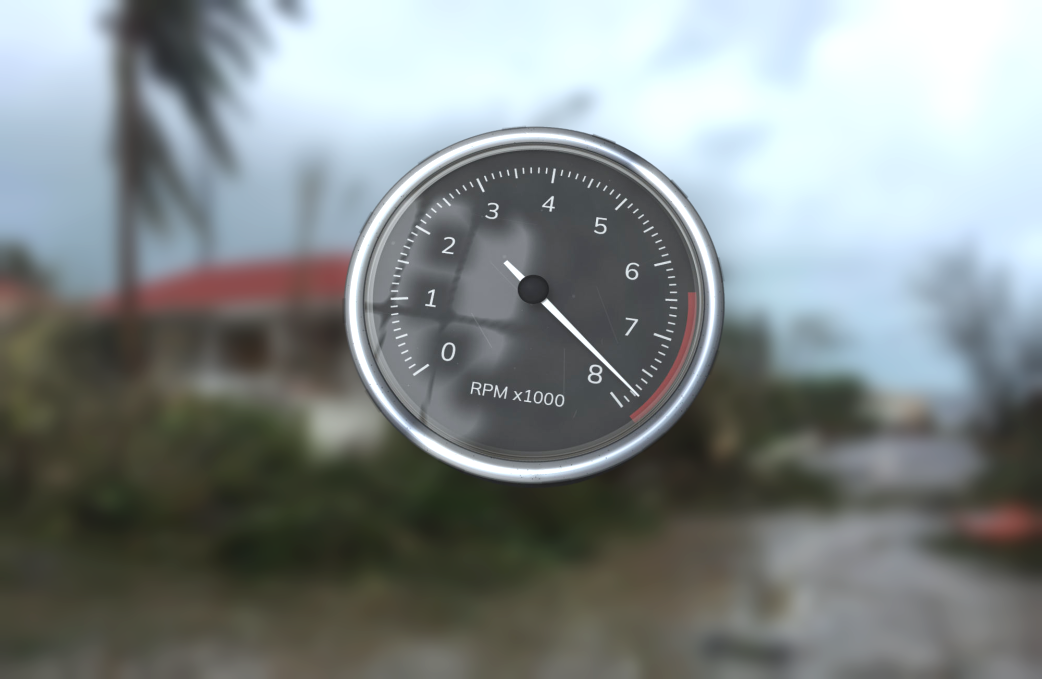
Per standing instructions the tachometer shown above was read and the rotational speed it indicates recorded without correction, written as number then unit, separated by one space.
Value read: 7800 rpm
